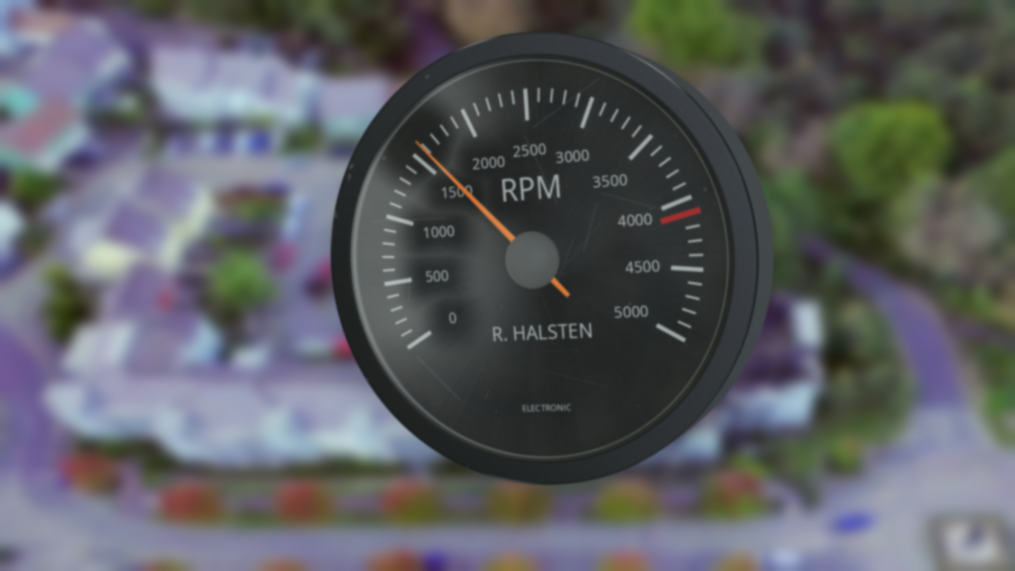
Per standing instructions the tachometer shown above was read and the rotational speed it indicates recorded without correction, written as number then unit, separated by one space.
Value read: 1600 rpm
